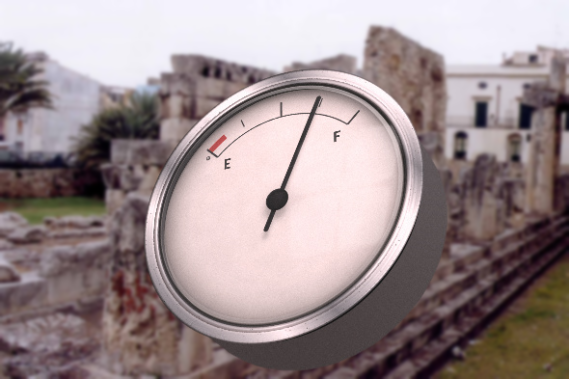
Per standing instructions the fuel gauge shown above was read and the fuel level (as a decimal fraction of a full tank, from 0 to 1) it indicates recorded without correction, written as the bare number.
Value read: 0.75
